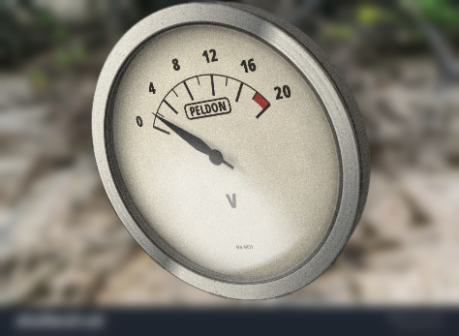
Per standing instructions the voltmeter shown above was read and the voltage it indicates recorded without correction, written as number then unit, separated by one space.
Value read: 2 V
